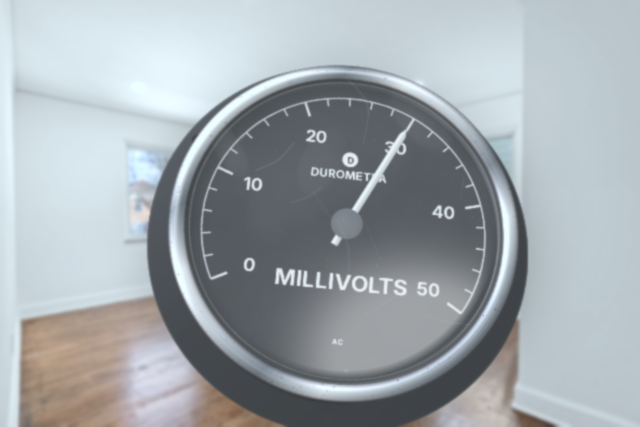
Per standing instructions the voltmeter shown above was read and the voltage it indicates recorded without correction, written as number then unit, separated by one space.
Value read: 30 mV
